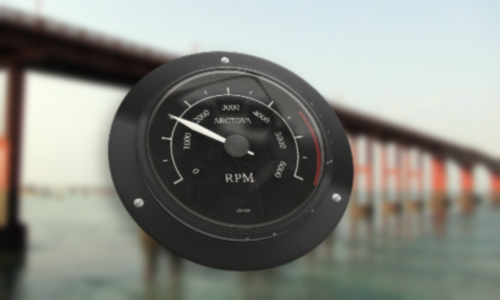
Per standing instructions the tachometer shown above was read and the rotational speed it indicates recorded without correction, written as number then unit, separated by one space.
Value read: 1500 rpm
